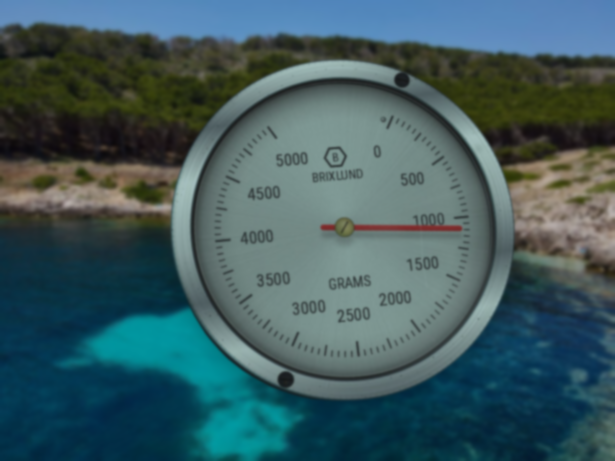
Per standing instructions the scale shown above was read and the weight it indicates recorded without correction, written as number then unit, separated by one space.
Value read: 1100 g
